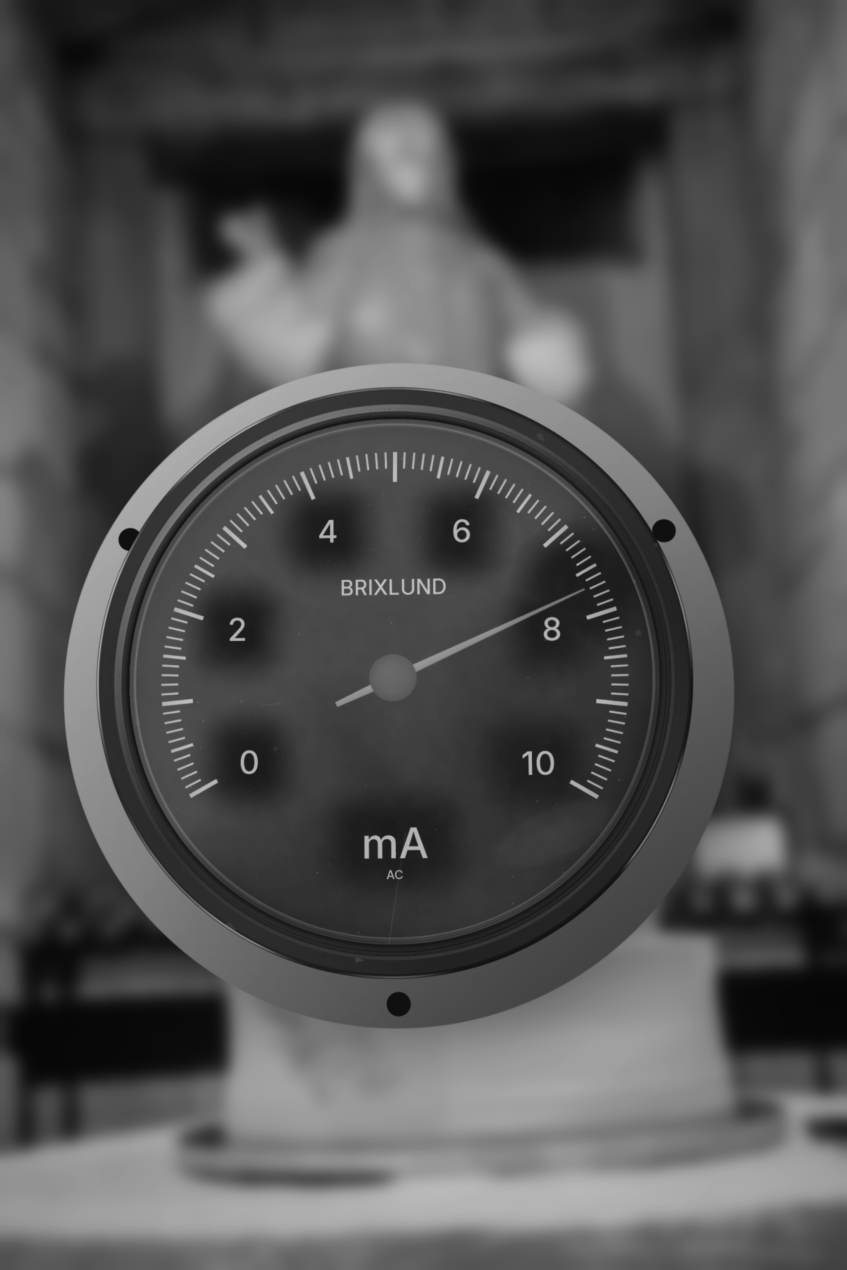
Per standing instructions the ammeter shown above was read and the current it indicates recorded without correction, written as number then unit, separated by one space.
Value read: 7.7 mA
